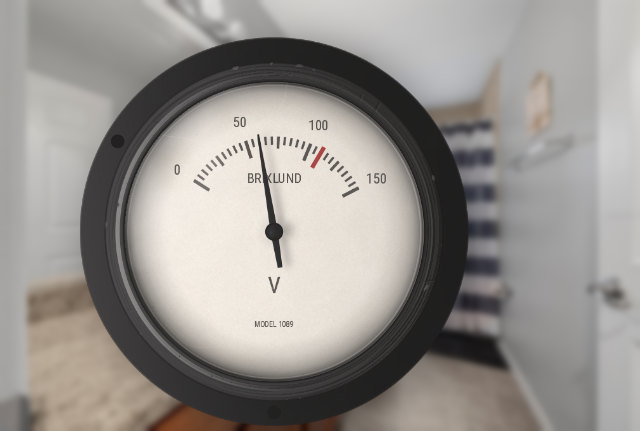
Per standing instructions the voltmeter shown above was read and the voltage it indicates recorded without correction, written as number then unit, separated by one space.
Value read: 60 V
